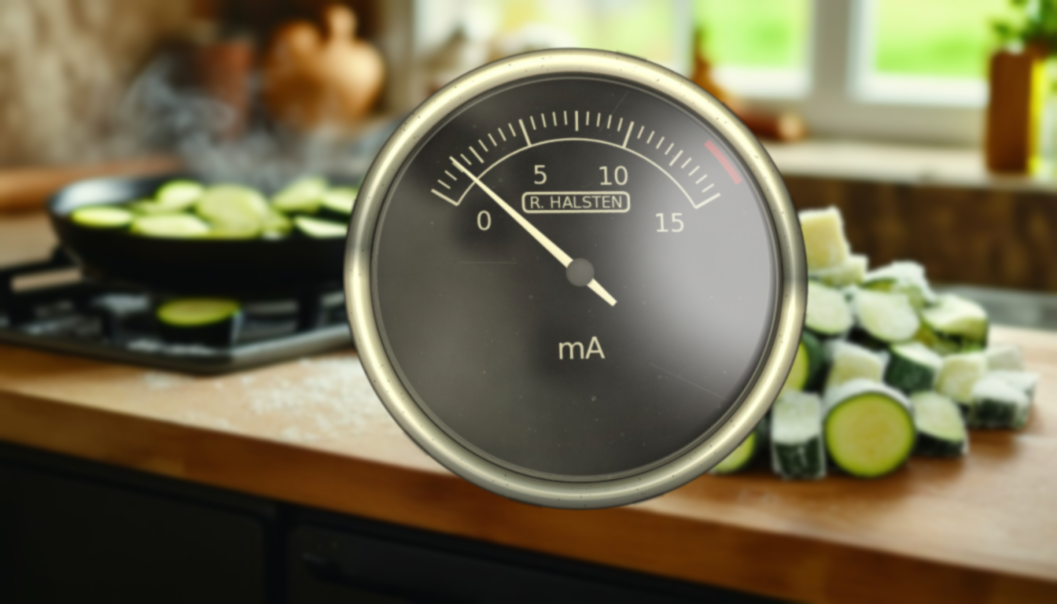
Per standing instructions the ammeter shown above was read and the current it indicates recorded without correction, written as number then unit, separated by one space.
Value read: 1.5 mA
